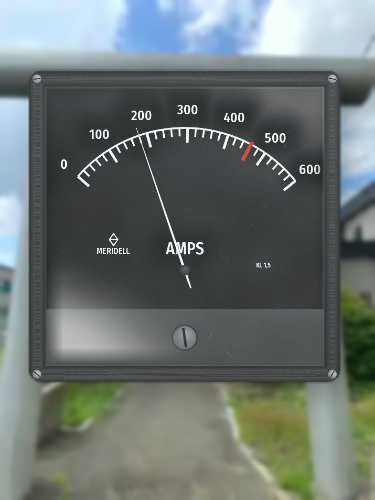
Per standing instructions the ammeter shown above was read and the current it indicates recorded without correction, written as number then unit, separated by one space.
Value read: 180 A
